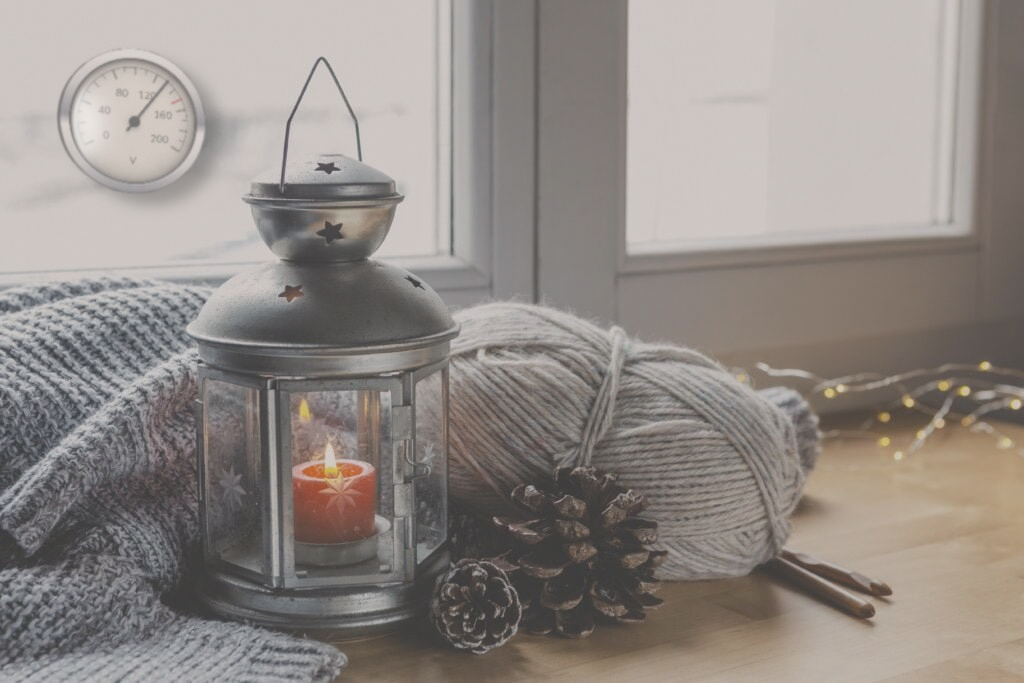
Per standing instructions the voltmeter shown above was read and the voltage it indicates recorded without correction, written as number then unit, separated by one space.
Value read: 130 V
